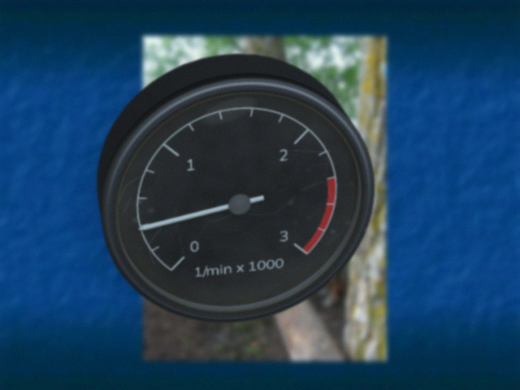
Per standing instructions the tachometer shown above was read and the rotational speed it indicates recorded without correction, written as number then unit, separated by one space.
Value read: 400 rpm
